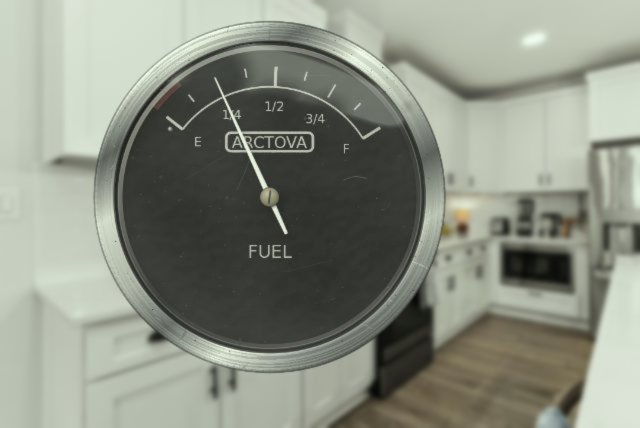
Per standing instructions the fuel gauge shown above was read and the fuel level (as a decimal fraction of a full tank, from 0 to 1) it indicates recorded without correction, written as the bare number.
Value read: 0.25
